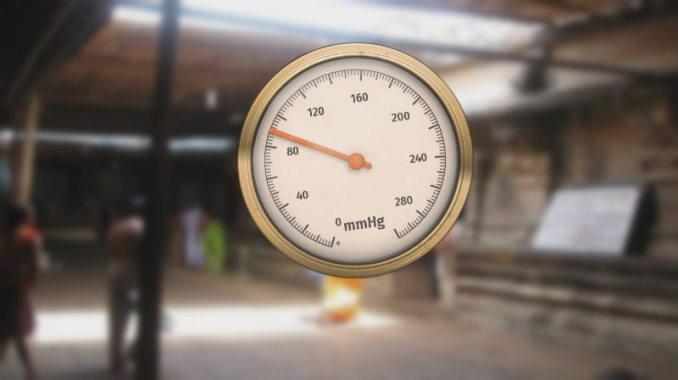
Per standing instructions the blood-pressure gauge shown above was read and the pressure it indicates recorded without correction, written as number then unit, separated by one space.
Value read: 90 mmHg
